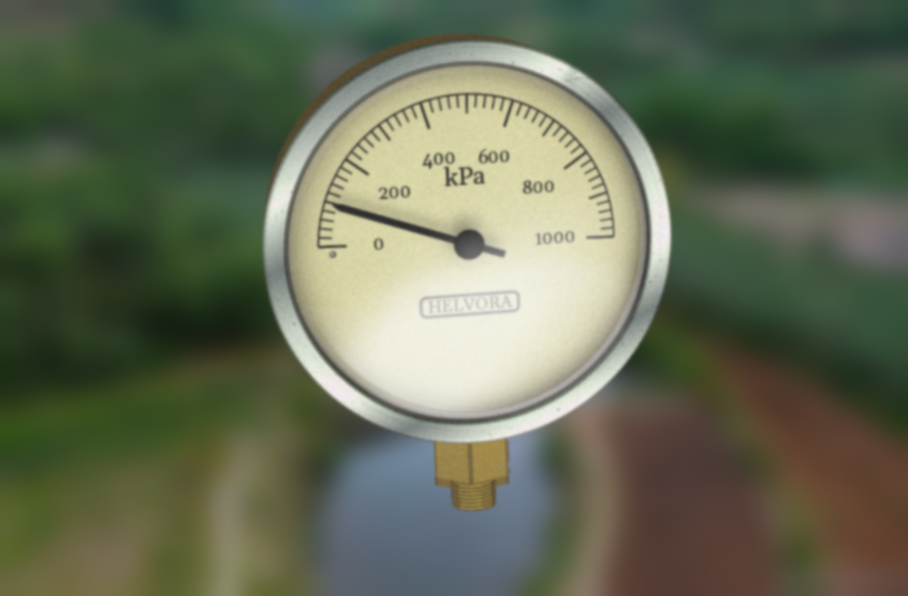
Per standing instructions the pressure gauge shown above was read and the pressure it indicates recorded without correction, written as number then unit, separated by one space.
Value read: 100 kPa
